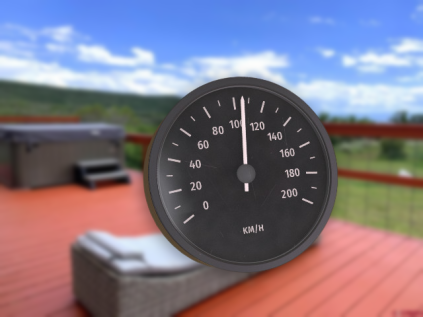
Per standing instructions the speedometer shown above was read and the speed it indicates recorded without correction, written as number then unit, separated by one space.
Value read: 105 km/h
